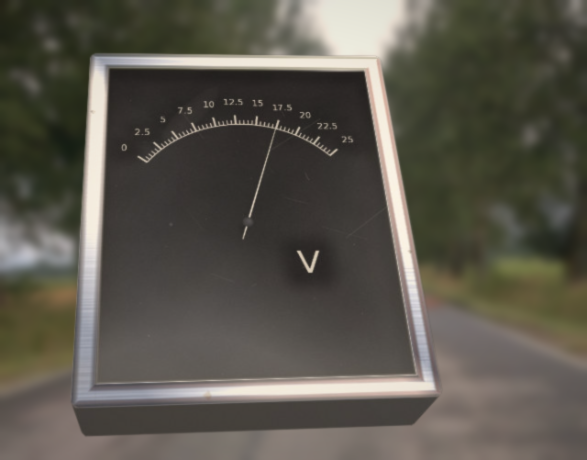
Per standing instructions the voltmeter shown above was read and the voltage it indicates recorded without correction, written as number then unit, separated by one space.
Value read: 17.5 V
